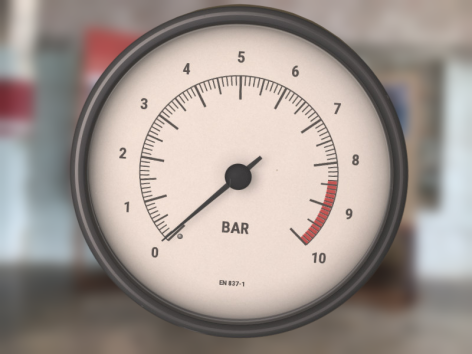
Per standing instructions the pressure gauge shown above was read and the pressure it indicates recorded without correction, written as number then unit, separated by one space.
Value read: 0.1 bar
